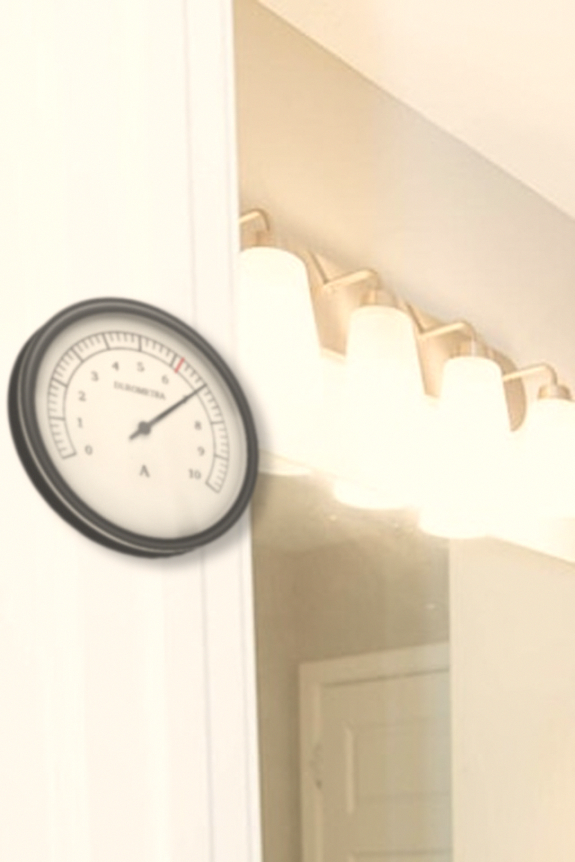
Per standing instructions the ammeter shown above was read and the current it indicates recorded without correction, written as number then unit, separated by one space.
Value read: 7 A
